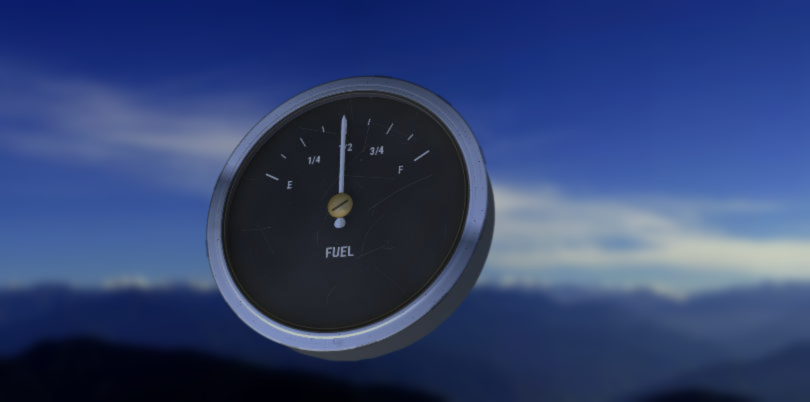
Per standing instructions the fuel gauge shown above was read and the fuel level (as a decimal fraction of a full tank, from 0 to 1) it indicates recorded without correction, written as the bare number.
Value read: 0.5
